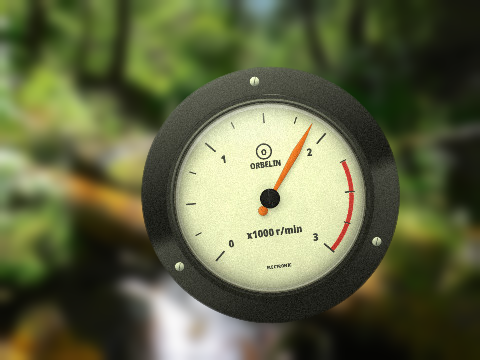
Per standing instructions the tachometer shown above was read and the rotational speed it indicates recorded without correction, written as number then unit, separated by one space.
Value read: 1875 rpm
